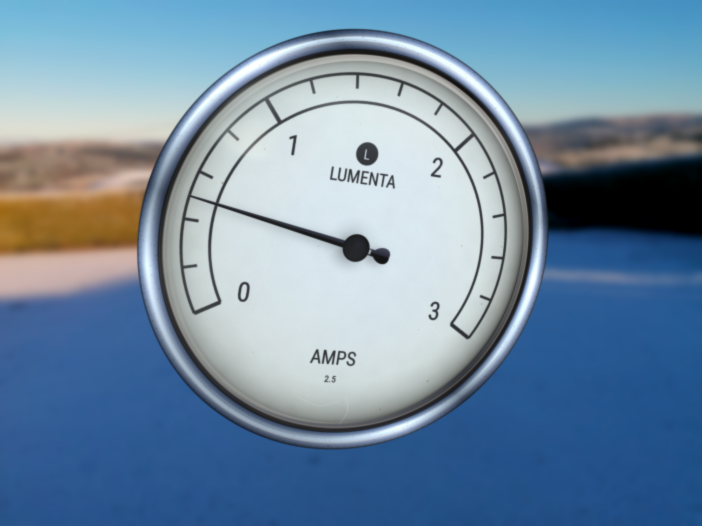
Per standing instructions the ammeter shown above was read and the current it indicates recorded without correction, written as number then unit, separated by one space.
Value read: 0.5 A
